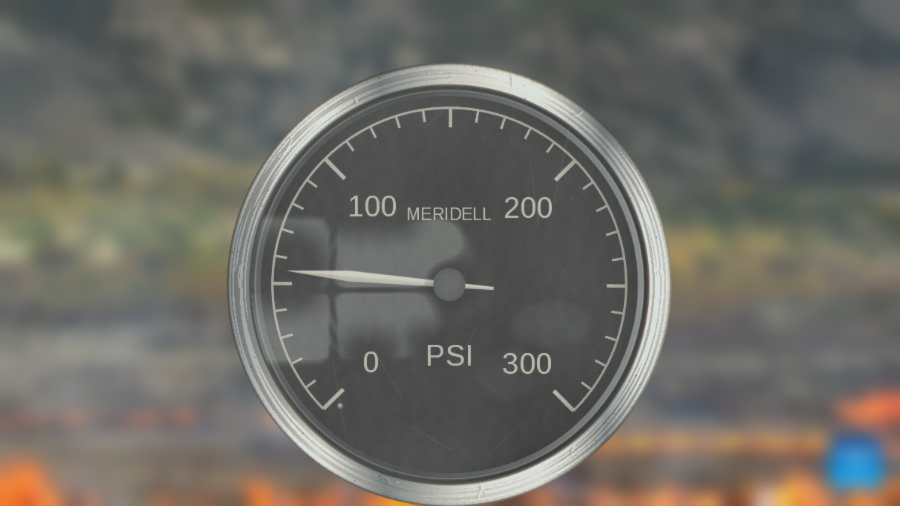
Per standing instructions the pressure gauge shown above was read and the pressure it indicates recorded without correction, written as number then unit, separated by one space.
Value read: 55 psi
